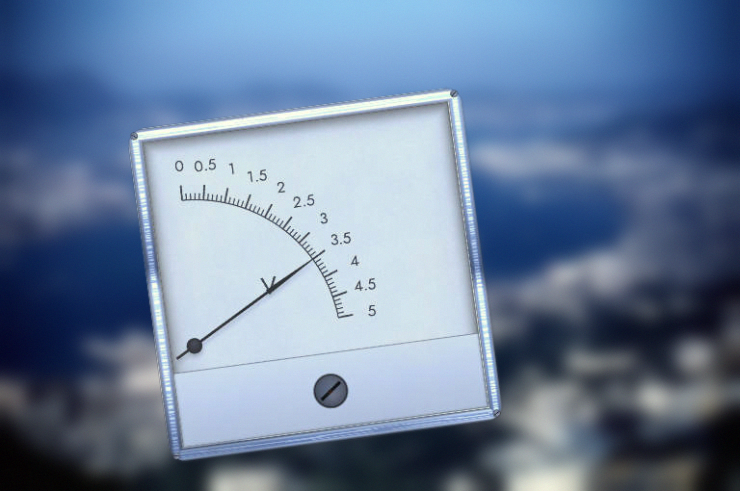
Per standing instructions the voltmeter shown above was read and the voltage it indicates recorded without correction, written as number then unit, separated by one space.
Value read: 3.5 V
